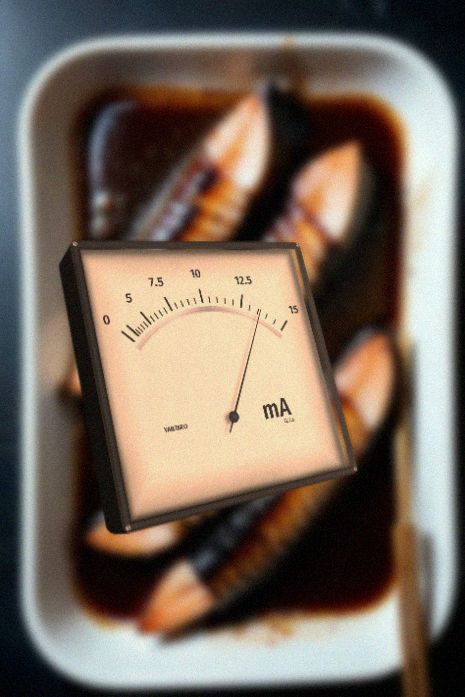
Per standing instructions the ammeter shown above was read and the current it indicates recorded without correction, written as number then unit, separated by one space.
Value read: 13.5 mA
